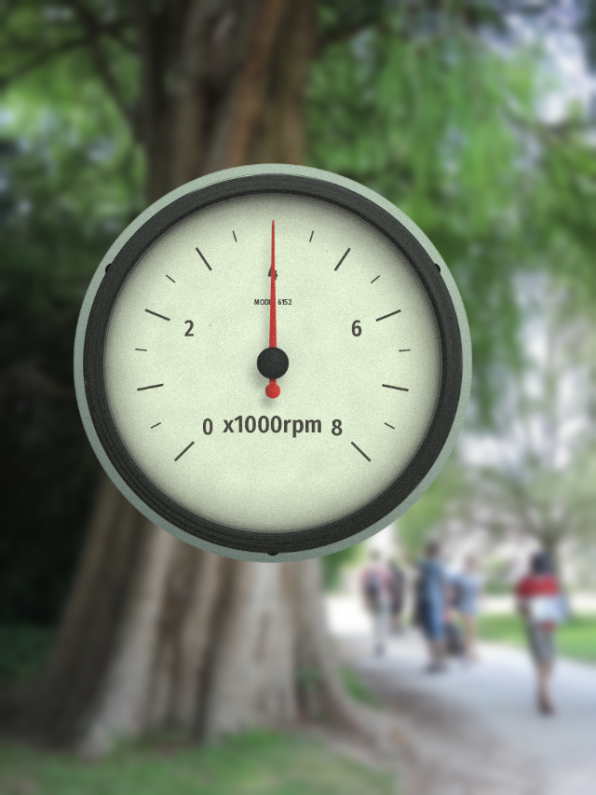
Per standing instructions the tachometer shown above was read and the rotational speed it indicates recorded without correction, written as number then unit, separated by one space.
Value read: 4000 rpm
